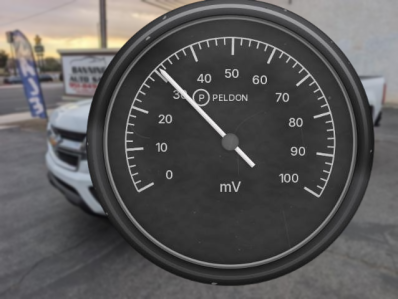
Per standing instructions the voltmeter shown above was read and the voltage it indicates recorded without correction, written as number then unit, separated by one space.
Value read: 31 mV
